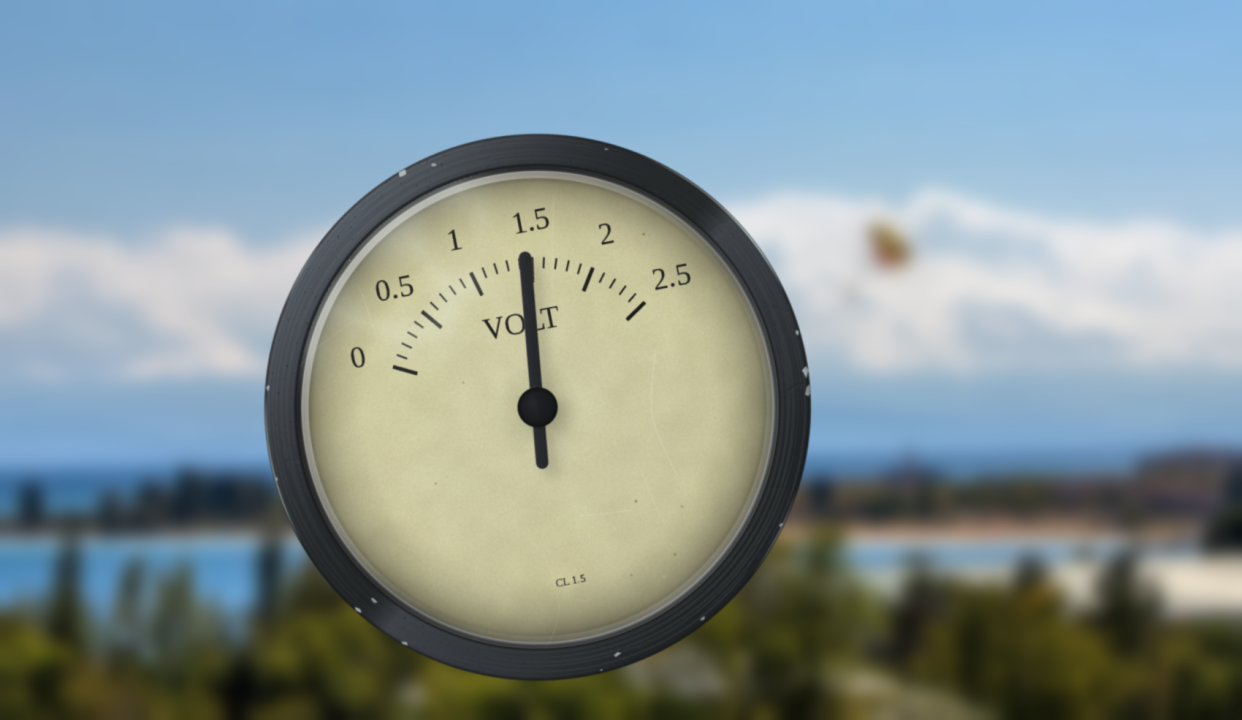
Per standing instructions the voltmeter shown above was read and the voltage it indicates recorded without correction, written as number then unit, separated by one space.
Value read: 1.45 V
